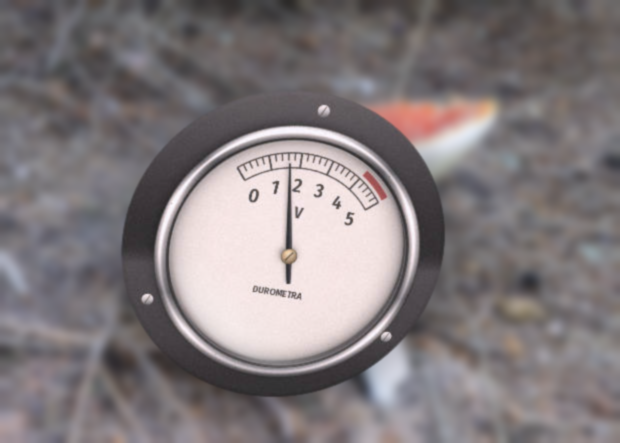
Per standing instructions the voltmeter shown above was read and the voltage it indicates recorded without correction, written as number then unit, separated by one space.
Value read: 1.6 V
